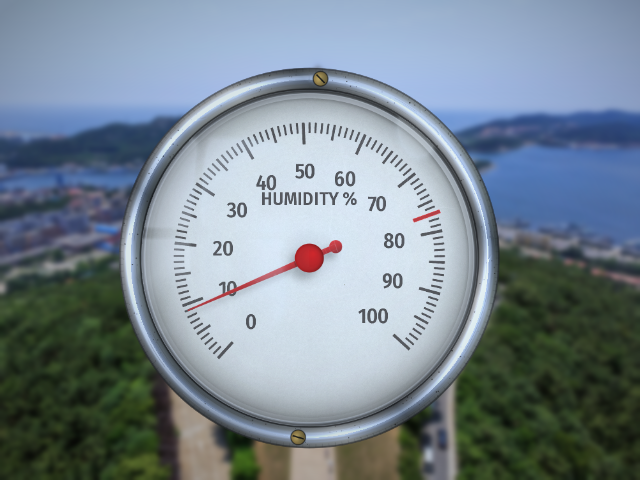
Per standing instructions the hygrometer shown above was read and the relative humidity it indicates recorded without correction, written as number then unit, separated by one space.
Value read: 9 %
